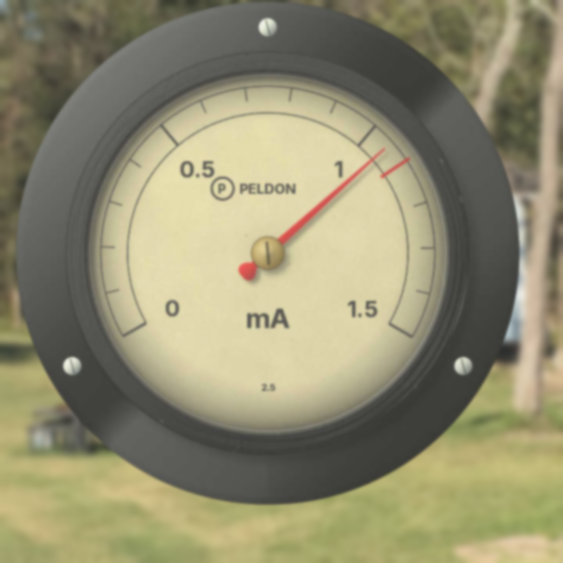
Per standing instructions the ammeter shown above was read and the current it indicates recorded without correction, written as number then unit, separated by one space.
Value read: 1.05 mA
